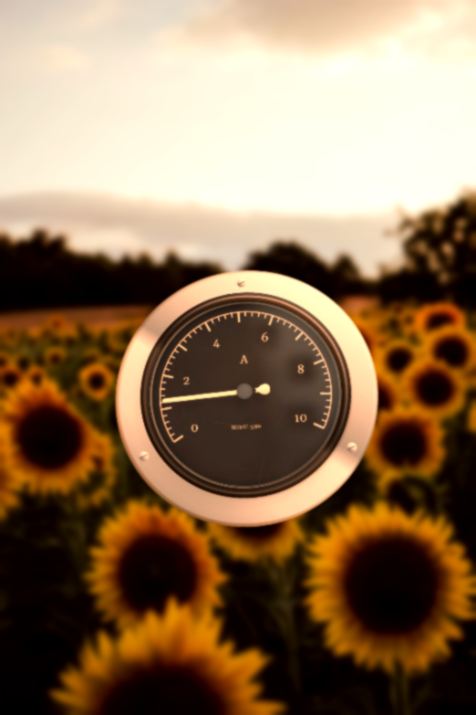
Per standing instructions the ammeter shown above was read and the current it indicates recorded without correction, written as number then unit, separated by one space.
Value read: 1.2 A
